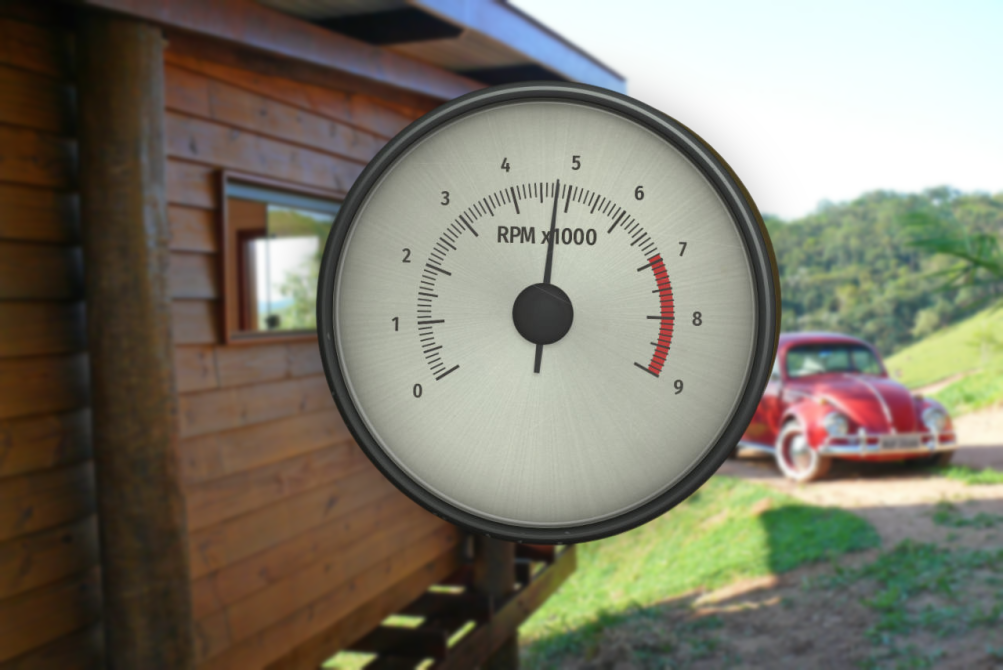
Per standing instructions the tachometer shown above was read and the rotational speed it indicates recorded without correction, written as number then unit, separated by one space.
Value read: 4800 rpm
